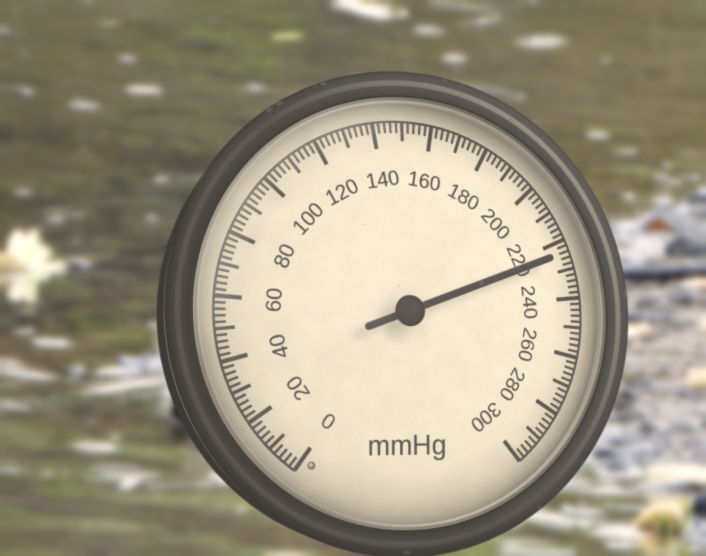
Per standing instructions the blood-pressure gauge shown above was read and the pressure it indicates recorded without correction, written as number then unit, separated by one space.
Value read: 224 mmHg
